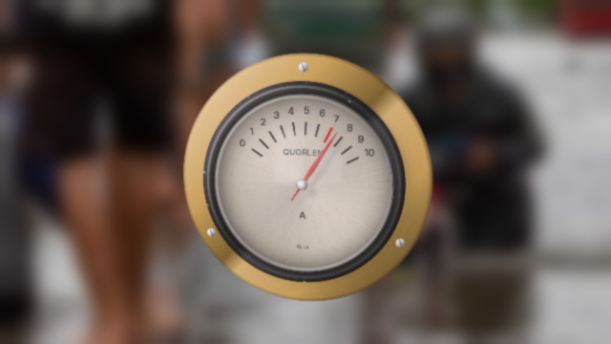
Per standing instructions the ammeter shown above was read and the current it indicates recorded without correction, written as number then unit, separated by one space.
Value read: 7.5 A
